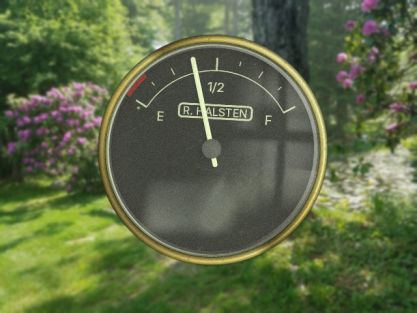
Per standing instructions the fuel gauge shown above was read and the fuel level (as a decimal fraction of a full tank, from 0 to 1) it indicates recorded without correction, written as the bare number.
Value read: 0.375
